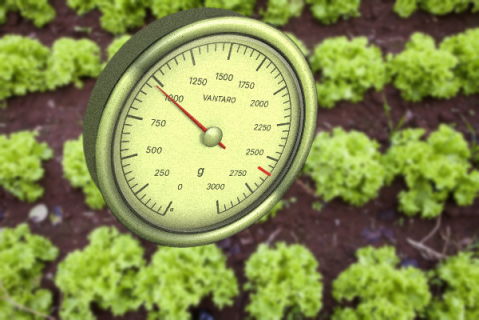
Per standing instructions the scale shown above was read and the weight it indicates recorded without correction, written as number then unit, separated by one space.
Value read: 975 g
